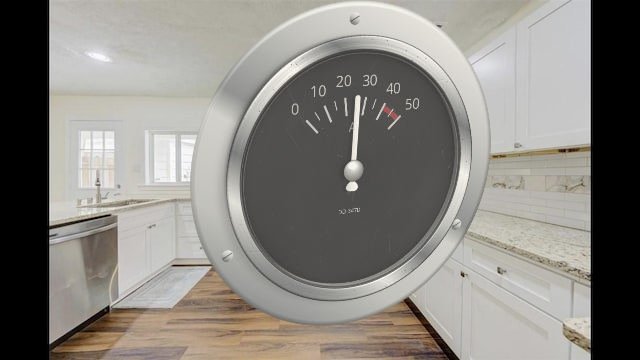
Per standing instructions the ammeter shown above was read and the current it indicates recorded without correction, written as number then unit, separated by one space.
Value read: 25 A
